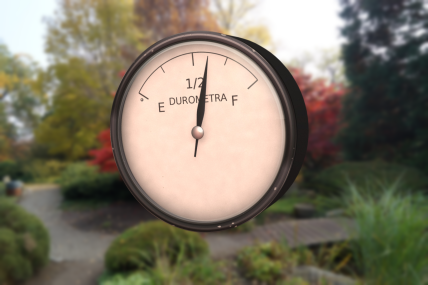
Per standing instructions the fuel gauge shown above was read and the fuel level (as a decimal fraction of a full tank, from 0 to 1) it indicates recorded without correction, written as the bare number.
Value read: 0.625
